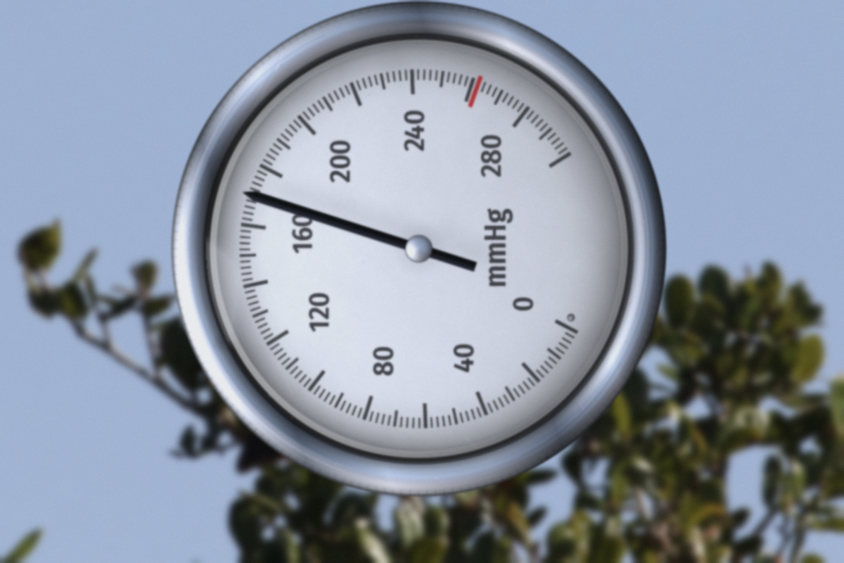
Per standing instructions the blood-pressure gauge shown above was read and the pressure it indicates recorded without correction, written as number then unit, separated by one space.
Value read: 170 mmHg
